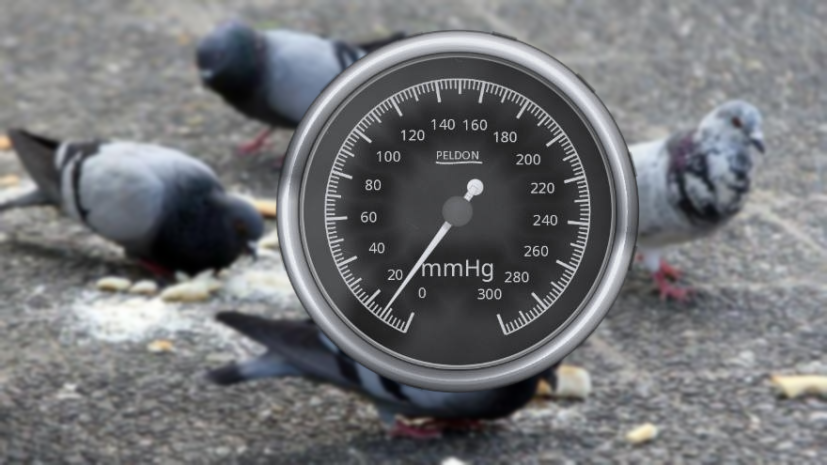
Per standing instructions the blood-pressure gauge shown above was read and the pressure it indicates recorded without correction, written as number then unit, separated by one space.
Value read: 12 mmHg
